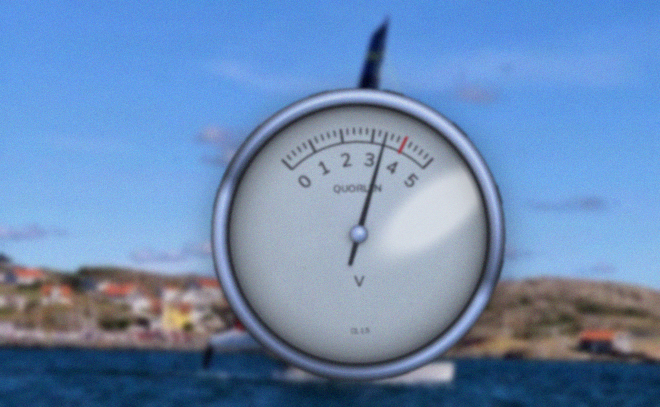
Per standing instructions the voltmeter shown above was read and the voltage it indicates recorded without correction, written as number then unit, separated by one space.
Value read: 3.4 V
